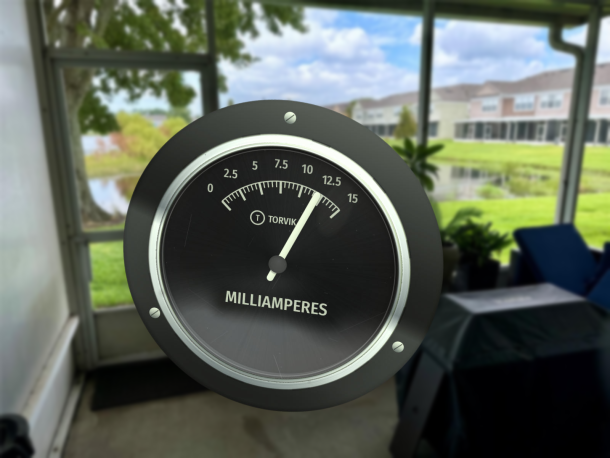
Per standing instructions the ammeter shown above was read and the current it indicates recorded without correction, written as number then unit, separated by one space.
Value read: 12 mA
